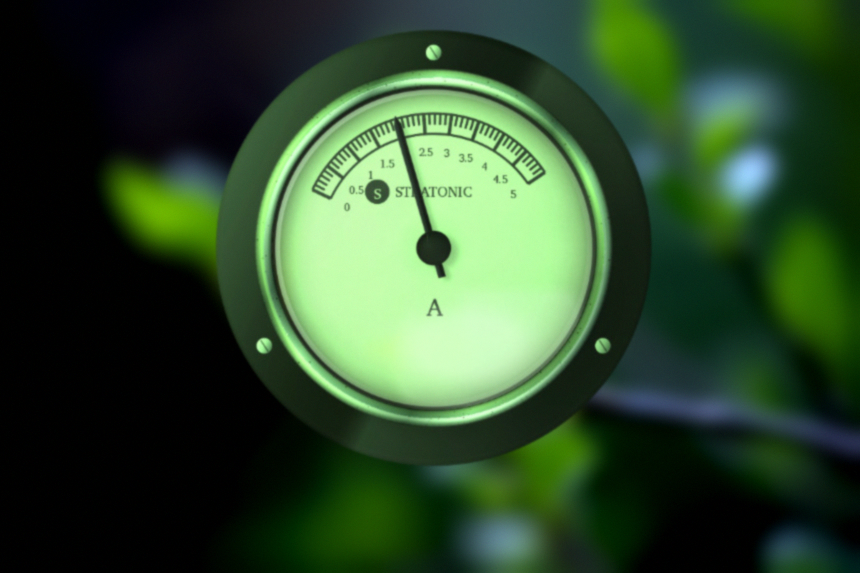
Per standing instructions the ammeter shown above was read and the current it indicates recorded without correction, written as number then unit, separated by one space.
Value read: 2 A
